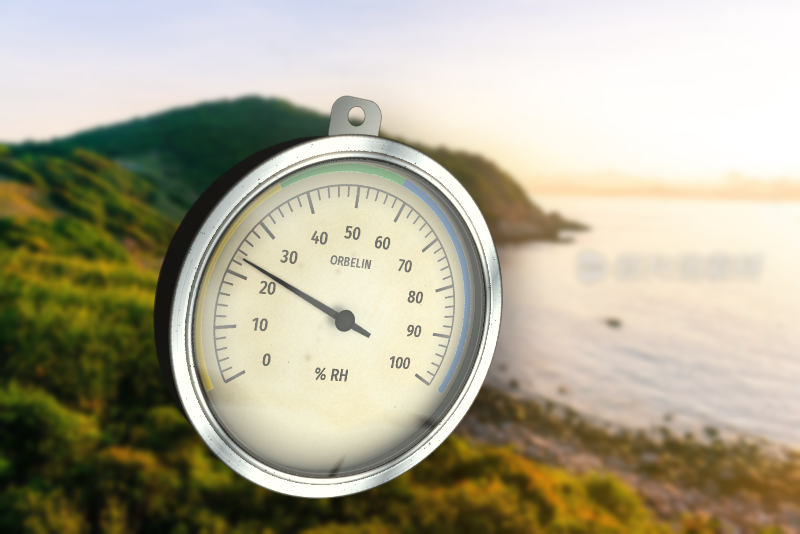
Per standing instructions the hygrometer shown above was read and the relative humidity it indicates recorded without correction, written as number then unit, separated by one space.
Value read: 23 %
